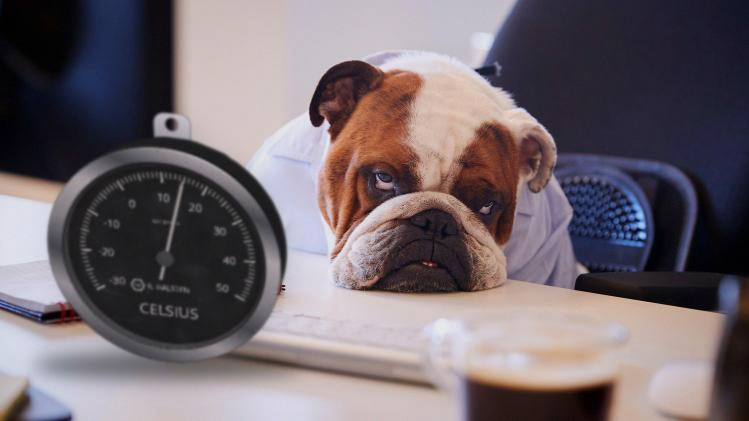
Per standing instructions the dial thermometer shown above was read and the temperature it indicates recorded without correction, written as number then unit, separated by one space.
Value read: 15 °C
